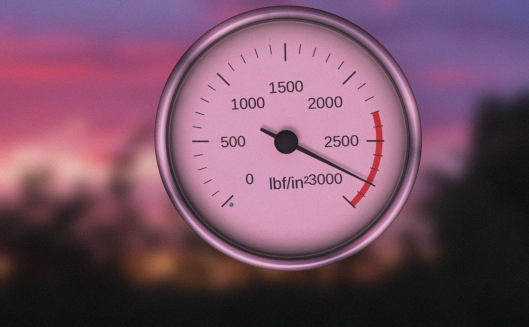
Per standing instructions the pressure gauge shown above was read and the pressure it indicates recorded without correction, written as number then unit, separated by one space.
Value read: 2800 psi
